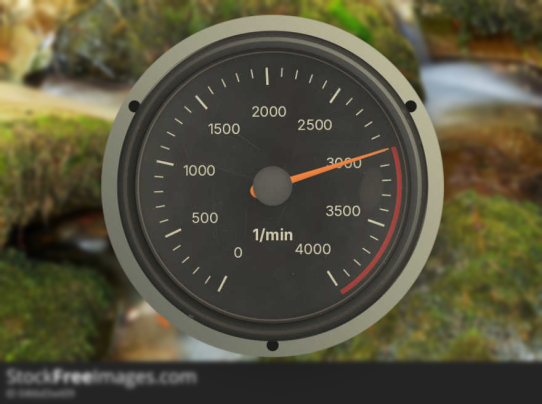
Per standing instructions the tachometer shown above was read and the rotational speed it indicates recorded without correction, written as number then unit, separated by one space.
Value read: 3000 rpm
